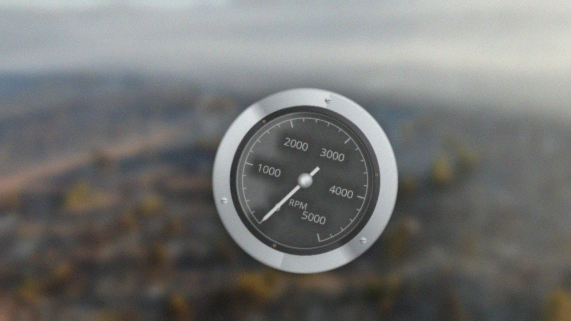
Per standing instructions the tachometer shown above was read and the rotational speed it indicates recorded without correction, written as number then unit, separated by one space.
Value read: 0 rpm
